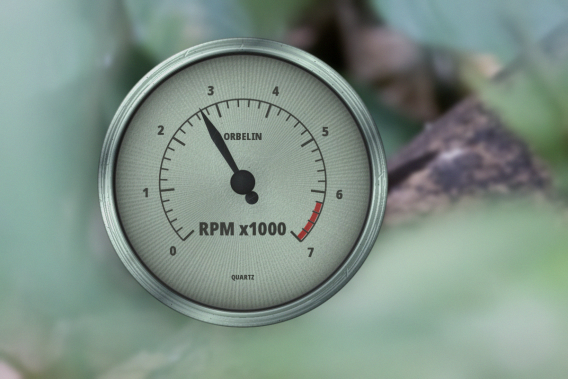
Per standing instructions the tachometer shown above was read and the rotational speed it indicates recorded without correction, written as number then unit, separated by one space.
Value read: 2700 rpm
